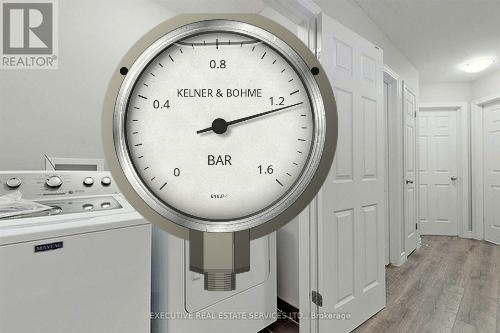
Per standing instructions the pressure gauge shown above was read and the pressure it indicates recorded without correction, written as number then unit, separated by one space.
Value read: 1.25 bar
